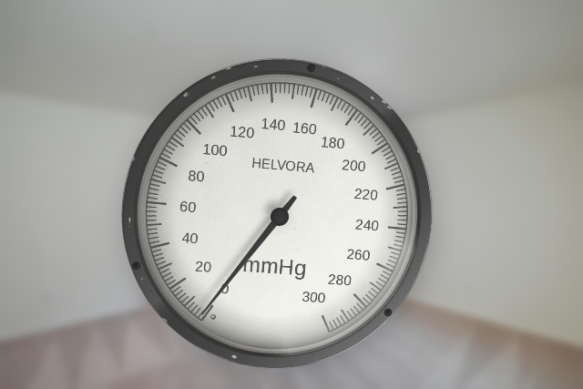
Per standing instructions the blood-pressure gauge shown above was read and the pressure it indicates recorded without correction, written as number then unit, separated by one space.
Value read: 2 mmHg
